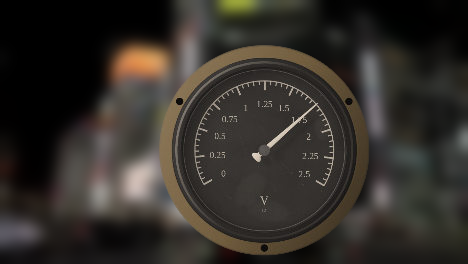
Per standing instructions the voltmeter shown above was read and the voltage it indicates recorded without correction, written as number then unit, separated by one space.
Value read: 1.75 V
